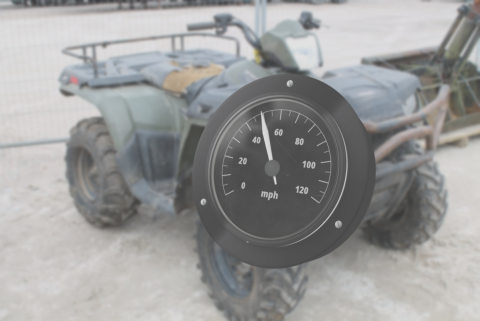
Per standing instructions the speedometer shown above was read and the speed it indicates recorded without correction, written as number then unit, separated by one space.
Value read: 50 mph
